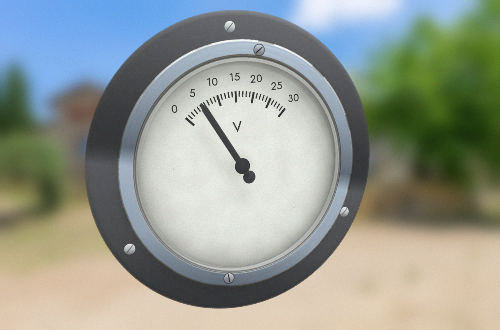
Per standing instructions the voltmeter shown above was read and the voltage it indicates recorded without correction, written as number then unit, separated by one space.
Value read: 5 V
